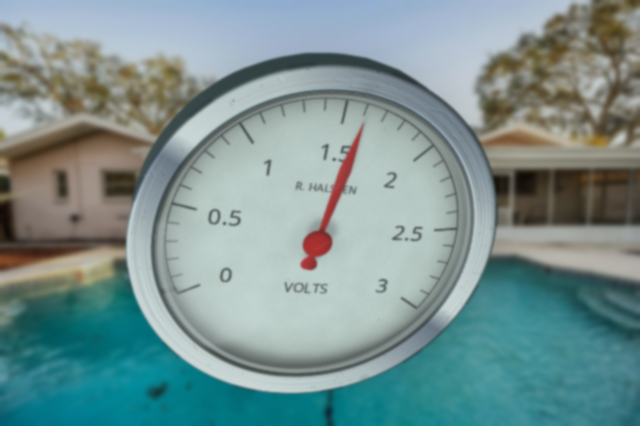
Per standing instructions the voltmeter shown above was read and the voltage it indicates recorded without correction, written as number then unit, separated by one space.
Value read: 1.6 V
